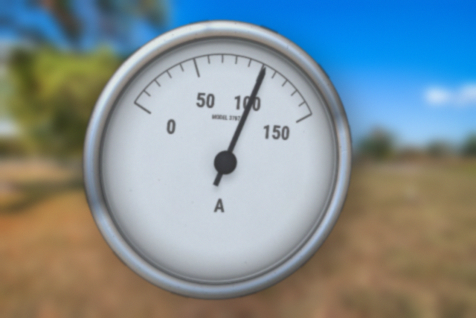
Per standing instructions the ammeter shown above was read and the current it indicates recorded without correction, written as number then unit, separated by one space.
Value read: 100 A
